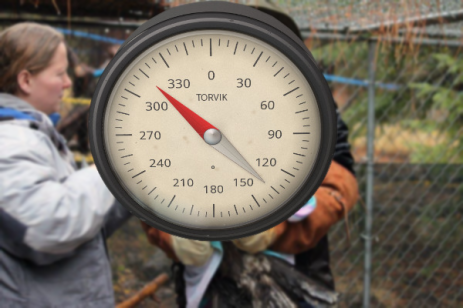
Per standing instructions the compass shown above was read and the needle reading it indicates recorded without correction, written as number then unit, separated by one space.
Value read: 315 °
